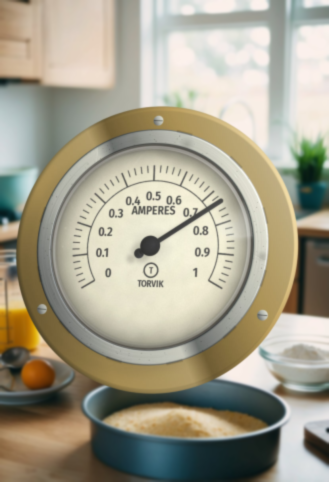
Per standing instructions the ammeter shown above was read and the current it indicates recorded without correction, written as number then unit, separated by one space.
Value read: 0.74 A
